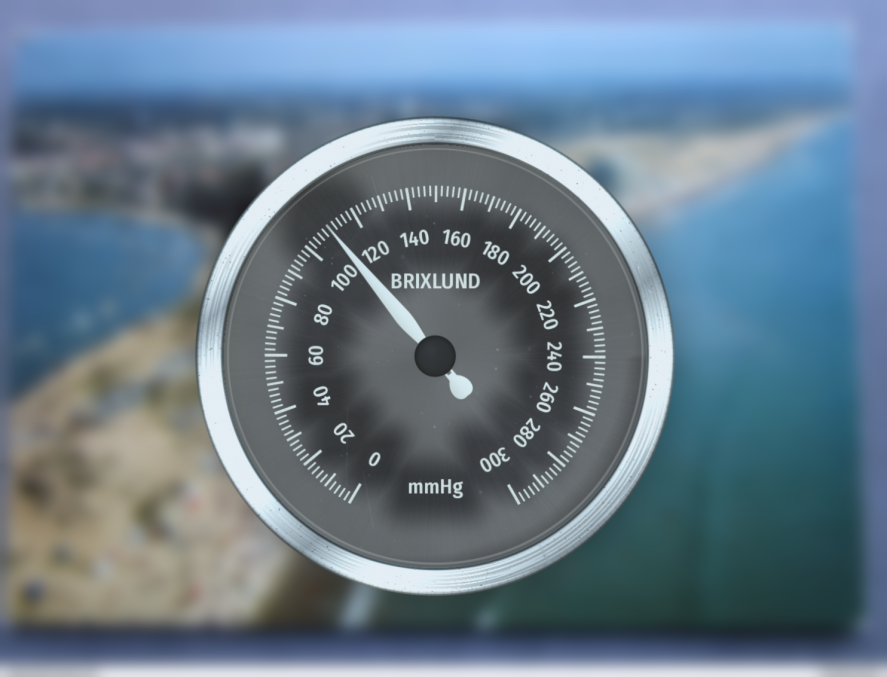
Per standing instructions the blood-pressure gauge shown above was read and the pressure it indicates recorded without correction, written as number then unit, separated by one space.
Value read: 110 mmHg
